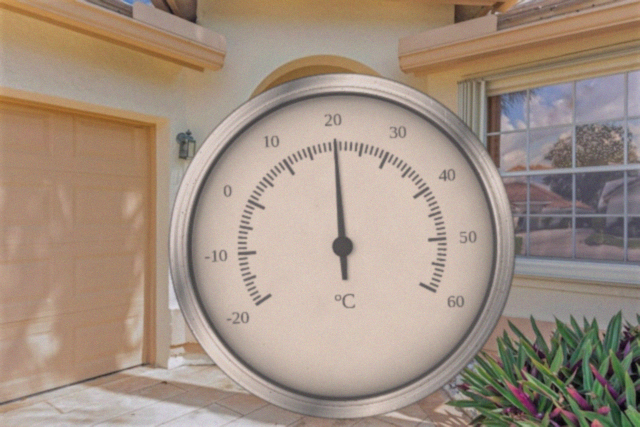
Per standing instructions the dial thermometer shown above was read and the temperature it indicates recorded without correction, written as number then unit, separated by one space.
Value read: 20 °C
